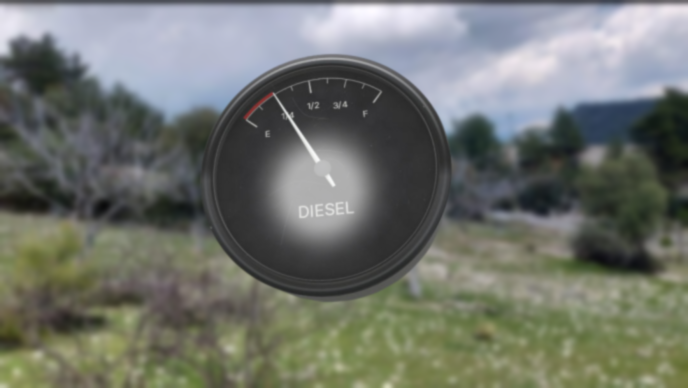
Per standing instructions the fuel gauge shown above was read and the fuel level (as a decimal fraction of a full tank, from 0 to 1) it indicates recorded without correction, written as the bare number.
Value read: 0.25
